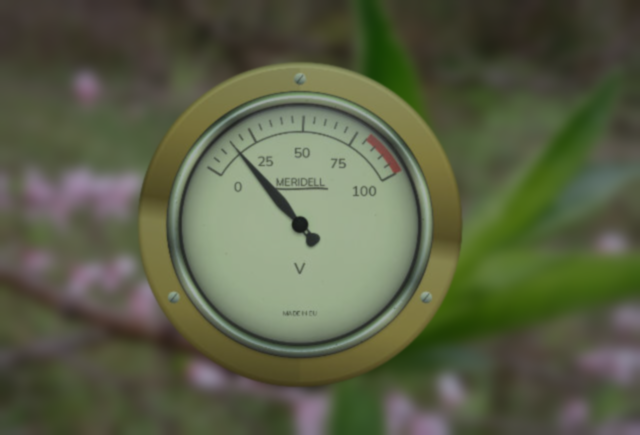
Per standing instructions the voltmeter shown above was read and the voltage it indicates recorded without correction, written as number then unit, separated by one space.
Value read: 15 V
